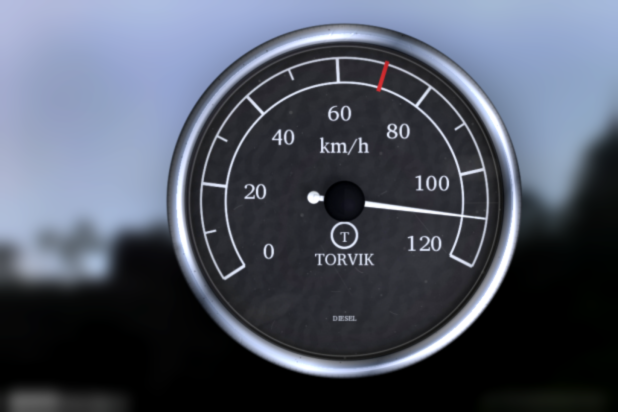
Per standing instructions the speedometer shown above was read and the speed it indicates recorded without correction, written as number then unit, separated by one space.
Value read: 110 km/h
